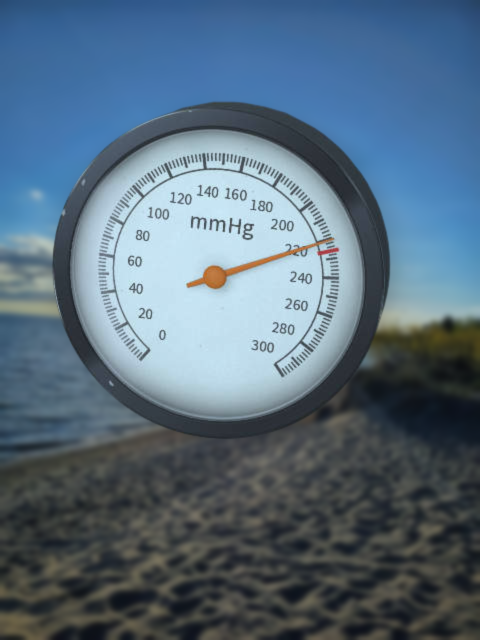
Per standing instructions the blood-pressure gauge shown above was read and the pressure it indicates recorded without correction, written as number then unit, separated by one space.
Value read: 220 mmHg
